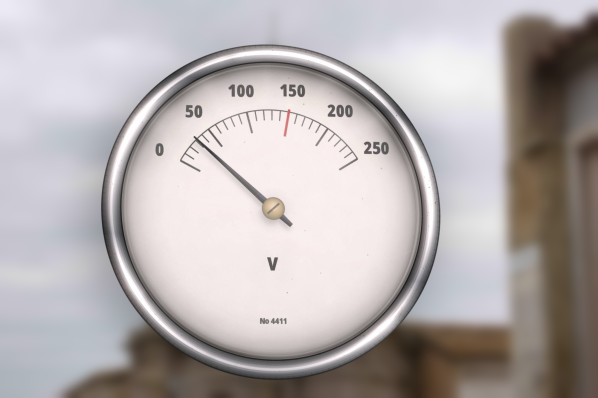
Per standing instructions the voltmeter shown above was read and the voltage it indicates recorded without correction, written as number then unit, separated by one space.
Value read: 30 V
